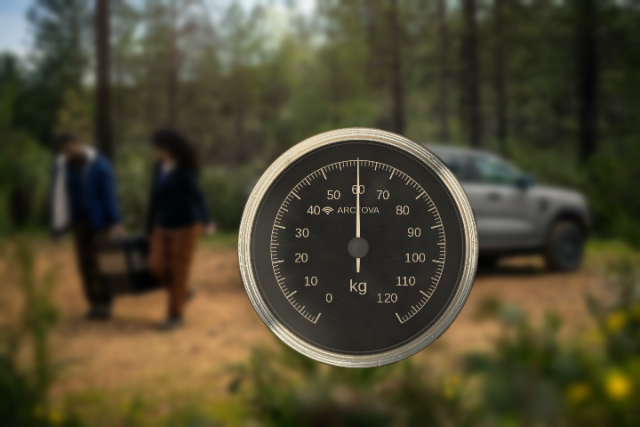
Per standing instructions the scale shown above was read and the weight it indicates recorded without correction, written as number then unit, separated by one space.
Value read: 60 kg
